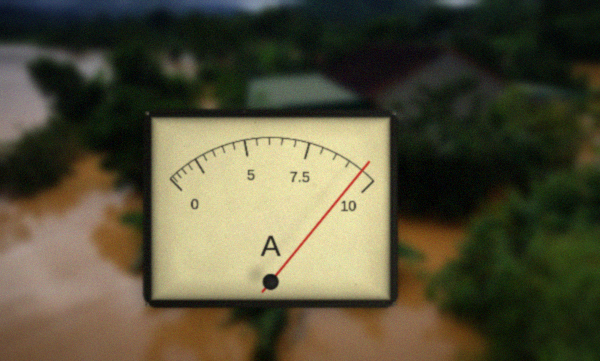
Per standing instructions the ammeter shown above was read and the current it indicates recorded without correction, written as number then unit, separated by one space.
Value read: 9.5 A
